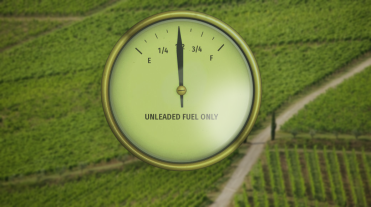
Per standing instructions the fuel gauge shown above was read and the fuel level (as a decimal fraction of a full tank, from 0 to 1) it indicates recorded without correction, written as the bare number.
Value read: 0.5
